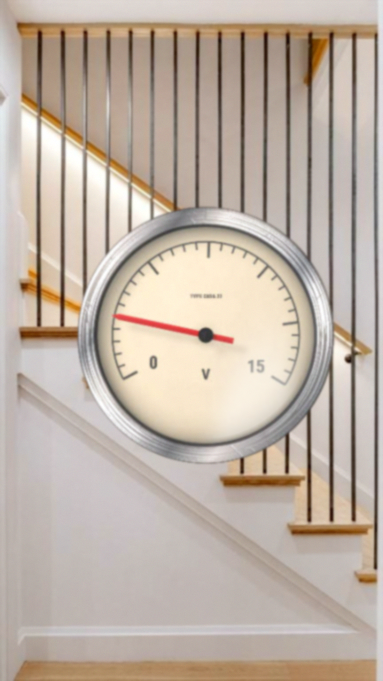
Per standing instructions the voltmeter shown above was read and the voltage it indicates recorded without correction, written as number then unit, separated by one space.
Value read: 2.5 V
